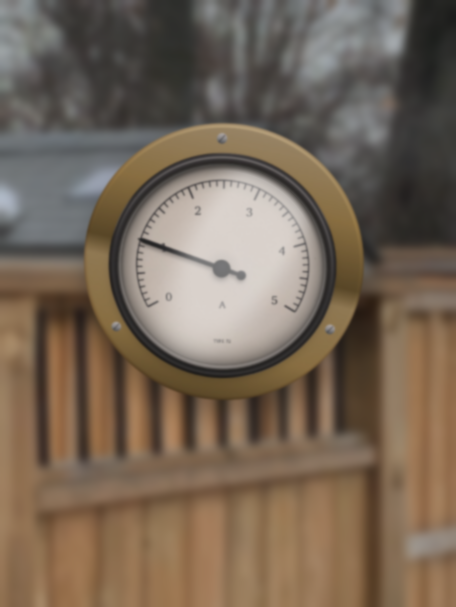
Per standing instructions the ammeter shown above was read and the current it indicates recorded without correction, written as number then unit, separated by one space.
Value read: 1 A
